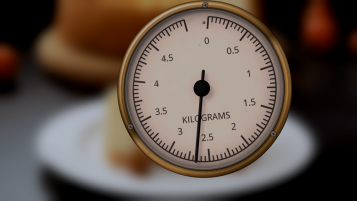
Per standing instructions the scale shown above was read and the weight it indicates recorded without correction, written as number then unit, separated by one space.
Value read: 2.65 kg
